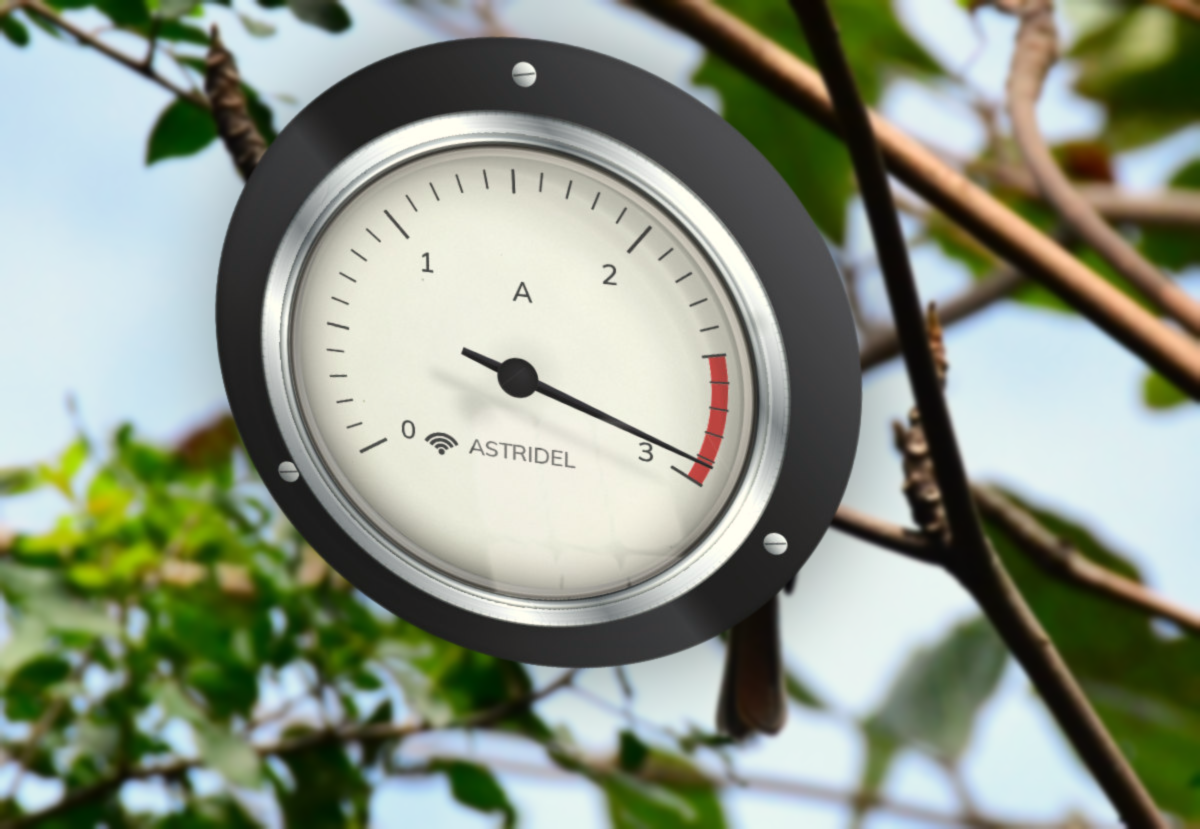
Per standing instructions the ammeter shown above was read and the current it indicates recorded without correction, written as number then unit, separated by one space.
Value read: 2.9 A
